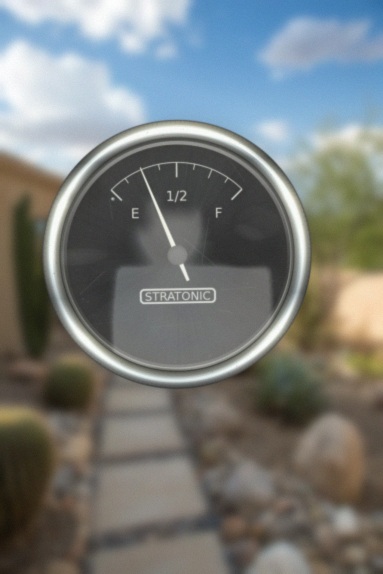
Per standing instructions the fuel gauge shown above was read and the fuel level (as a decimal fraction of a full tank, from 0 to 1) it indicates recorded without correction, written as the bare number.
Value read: 0.25
